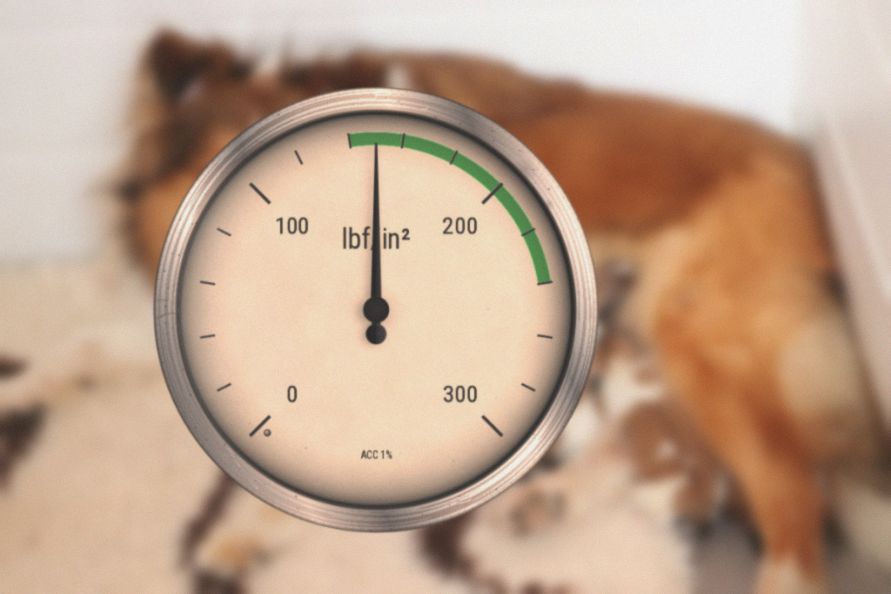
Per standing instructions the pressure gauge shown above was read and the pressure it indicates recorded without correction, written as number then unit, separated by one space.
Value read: 150 psi
